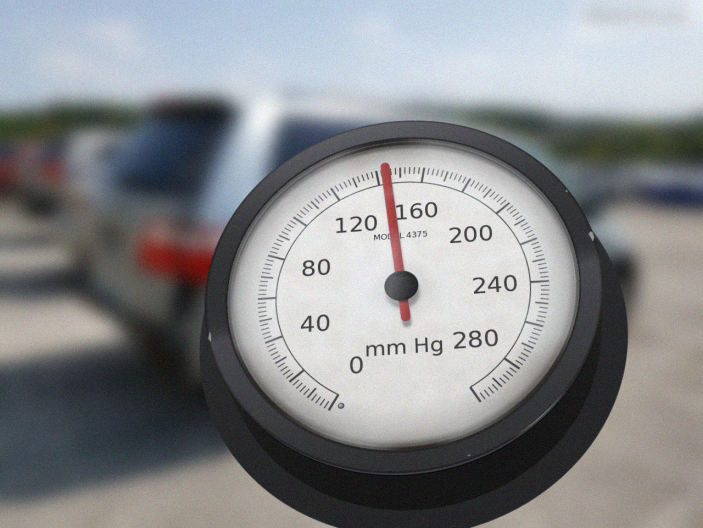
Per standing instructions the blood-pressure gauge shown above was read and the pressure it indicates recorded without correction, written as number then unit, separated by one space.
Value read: 144 mmHg
